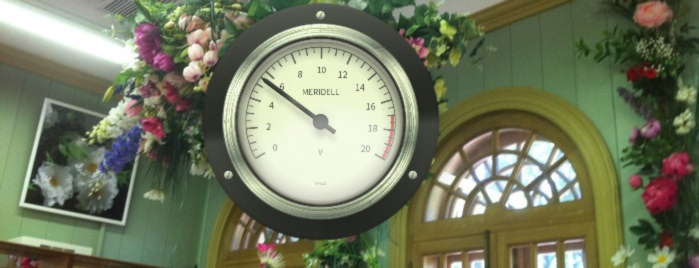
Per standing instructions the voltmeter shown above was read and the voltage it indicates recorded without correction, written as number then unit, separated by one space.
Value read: 5.5 V
